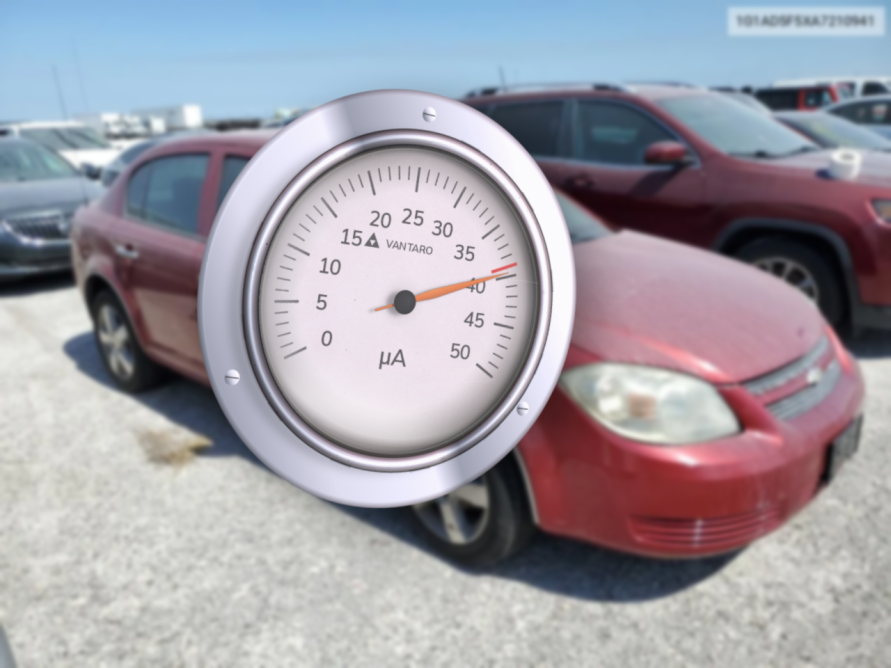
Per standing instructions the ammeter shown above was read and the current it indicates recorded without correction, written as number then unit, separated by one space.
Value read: 39.5 µA
